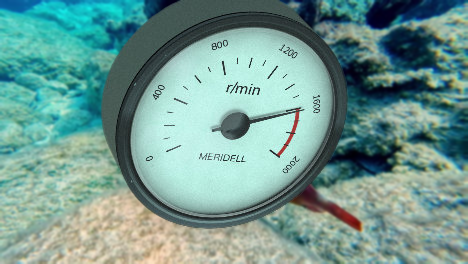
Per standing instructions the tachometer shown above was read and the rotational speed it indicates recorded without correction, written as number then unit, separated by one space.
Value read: 1600 rpm
